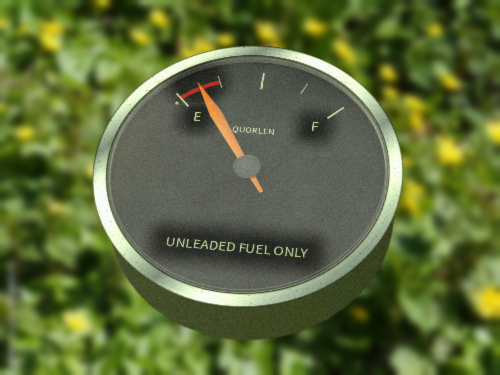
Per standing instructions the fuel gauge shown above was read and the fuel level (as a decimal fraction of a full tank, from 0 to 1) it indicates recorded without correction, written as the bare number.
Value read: 0.125
